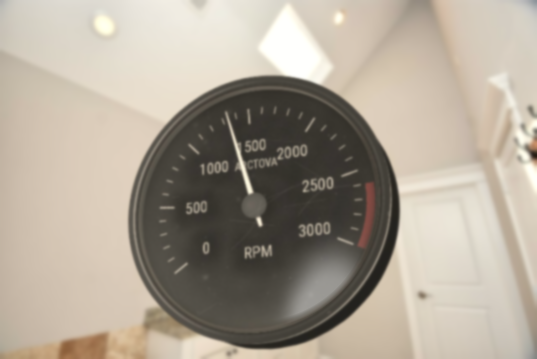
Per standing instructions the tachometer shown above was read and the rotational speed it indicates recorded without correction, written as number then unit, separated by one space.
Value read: 1350 rpm
